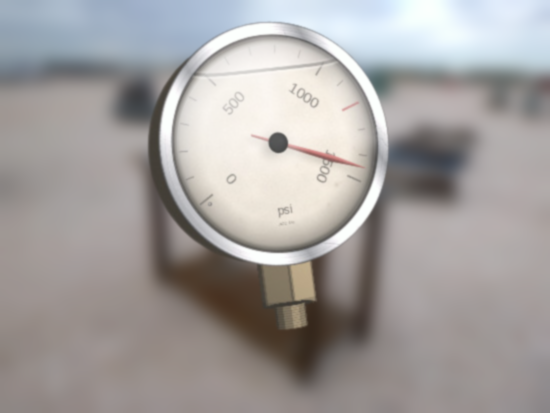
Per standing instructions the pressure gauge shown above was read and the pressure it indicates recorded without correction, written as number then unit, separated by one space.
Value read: 1450 psi
